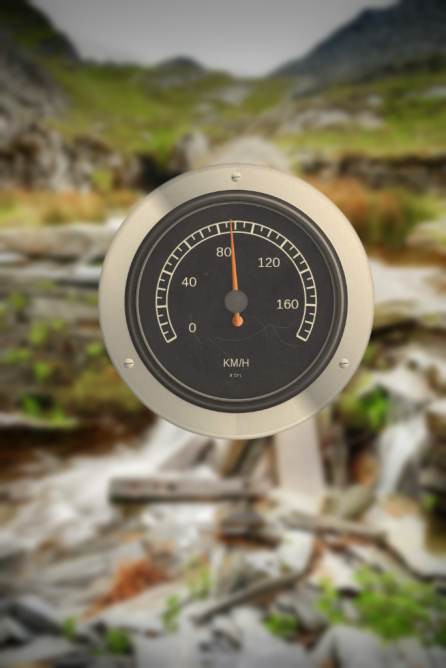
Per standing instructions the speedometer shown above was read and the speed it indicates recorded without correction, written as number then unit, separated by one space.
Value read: 87.5 km/h
